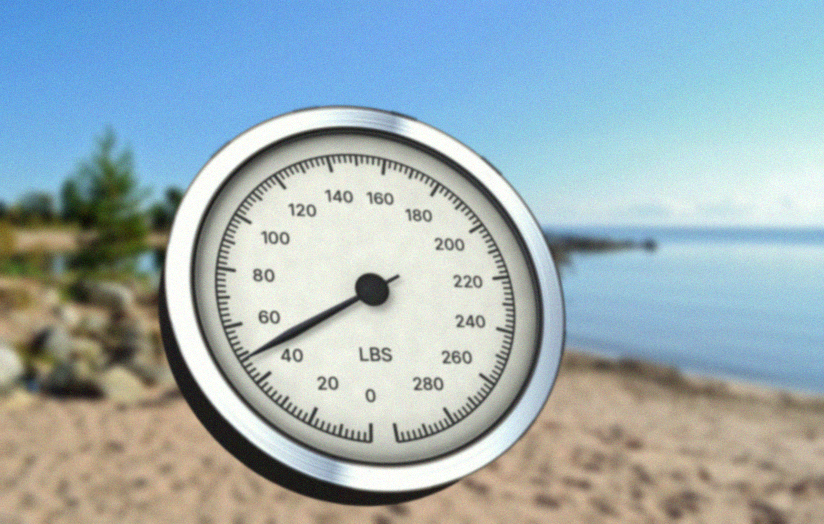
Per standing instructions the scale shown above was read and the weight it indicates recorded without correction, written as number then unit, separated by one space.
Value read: 48 lb
